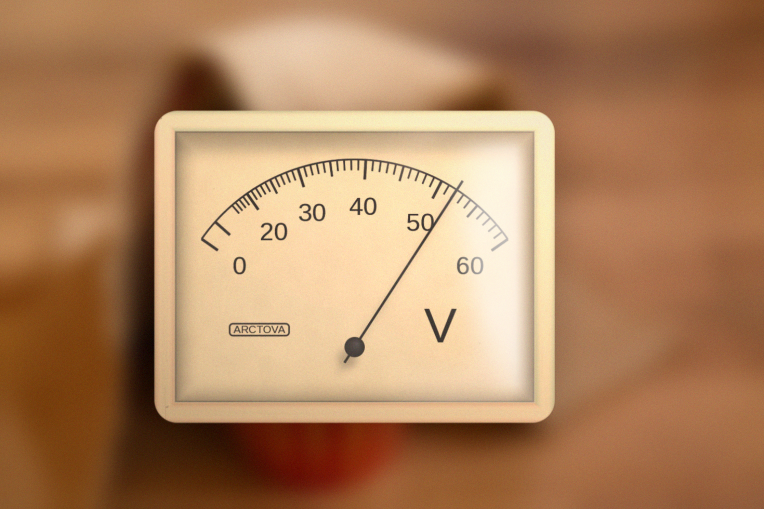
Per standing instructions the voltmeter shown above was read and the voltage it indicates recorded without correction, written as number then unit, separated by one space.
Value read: 52 V
